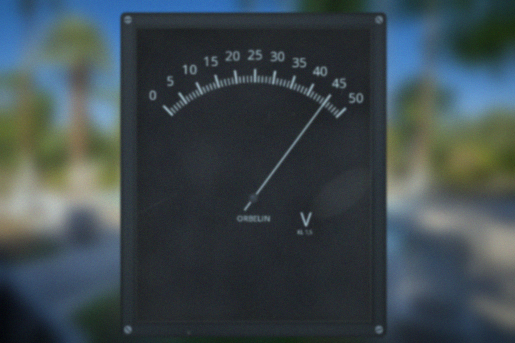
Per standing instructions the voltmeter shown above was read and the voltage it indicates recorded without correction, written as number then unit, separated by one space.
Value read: 45 V
